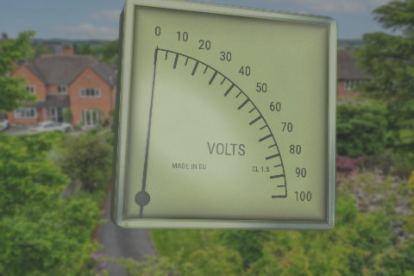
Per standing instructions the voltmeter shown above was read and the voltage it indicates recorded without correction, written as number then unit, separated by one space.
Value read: 0 V
